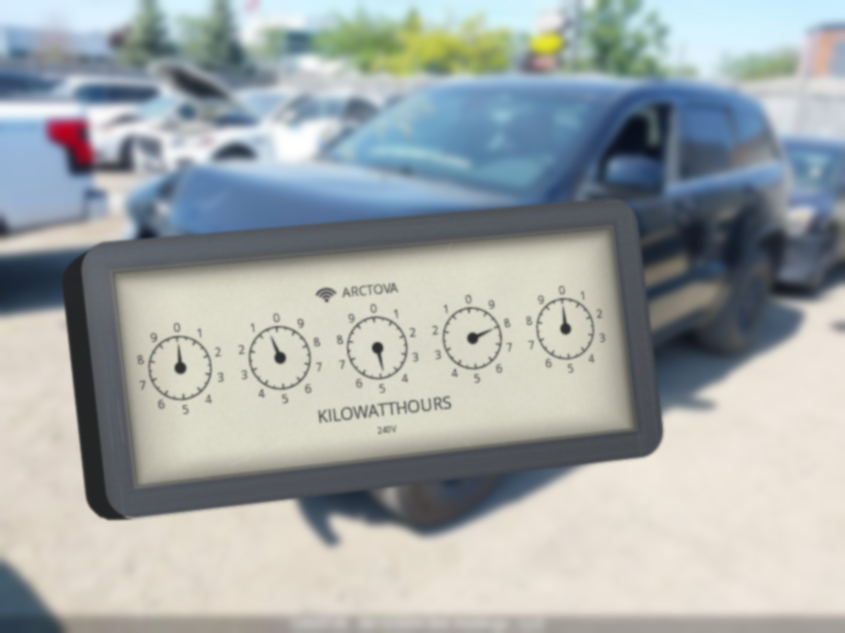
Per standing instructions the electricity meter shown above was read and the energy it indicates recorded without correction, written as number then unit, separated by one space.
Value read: 480 kWh
